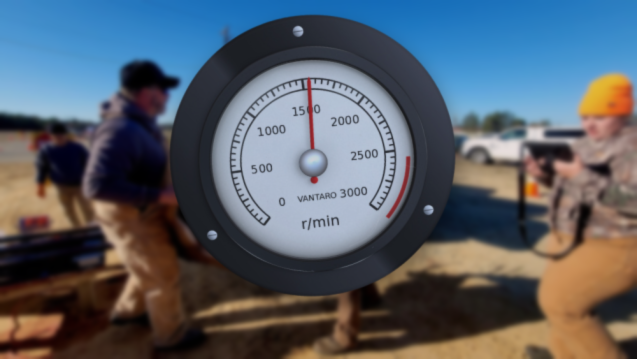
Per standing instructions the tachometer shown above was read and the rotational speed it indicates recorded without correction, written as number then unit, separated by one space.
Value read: 1550 rpm
